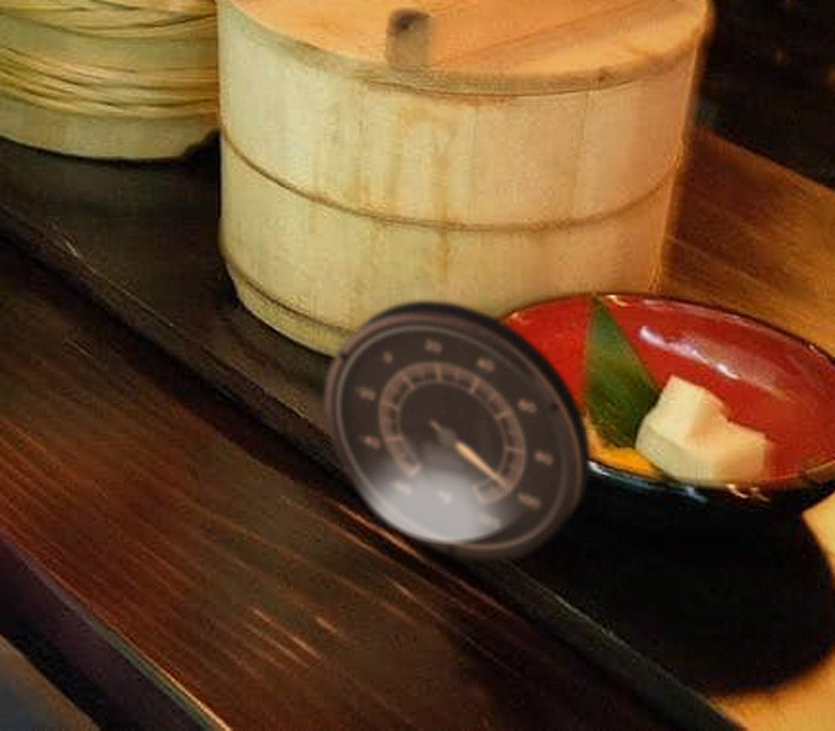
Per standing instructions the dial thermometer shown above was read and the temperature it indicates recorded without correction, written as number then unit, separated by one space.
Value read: 100 °F
